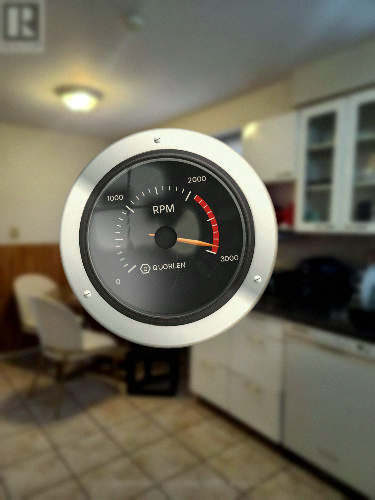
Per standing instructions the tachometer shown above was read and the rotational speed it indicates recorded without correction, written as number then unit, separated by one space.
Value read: 2900 rpm
